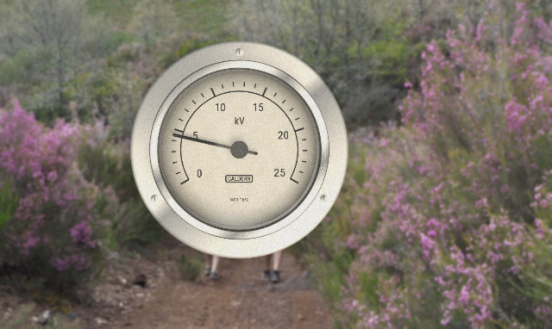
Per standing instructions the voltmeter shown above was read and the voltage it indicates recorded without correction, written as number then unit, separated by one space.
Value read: 4.5 kV
